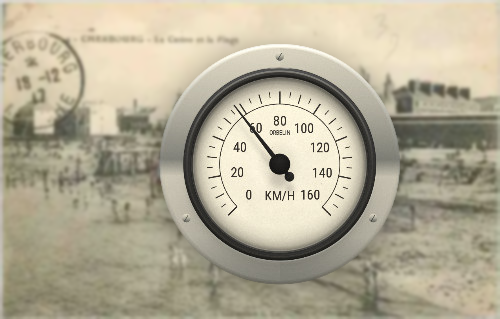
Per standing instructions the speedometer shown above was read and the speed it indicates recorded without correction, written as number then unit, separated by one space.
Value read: 57.5 km/h
